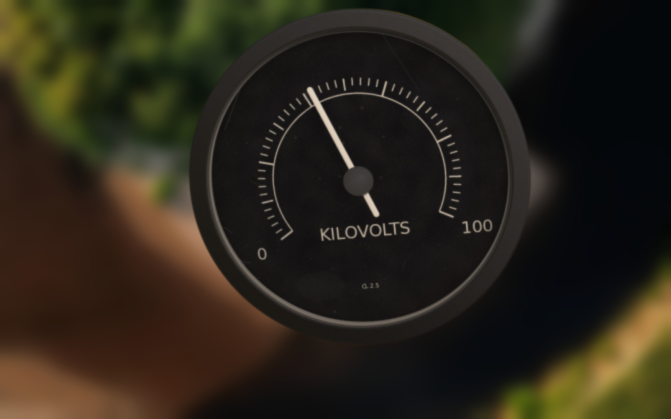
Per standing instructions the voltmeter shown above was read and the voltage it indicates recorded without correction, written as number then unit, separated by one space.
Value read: 42 kV
